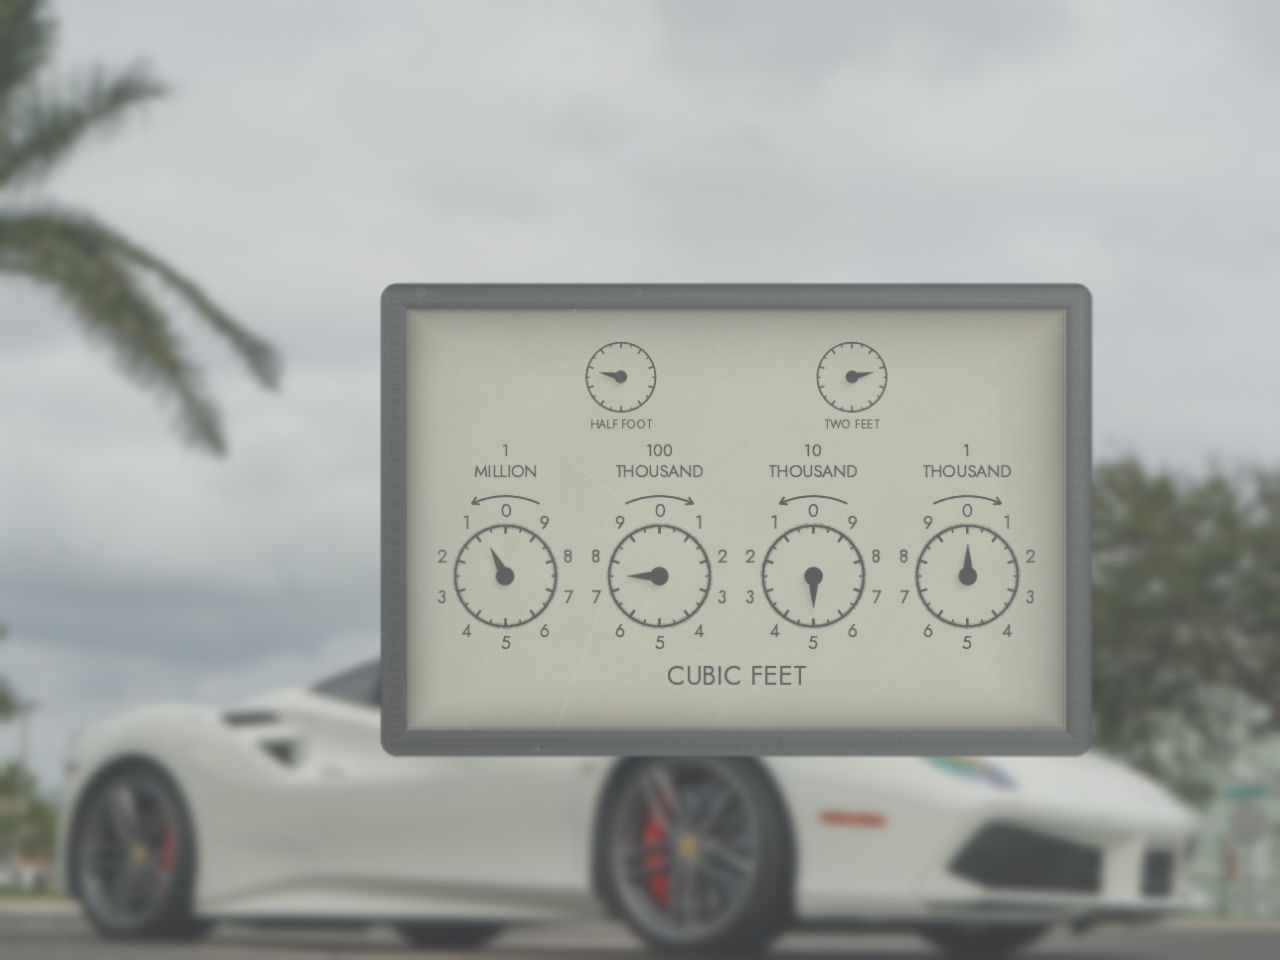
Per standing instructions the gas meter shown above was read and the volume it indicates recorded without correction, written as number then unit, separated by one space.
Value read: 75000 ft³
